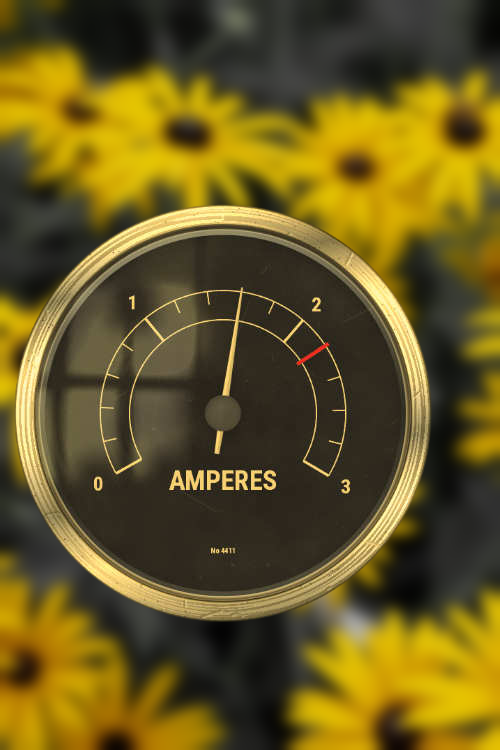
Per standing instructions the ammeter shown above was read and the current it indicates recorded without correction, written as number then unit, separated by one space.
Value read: 1.6 A
